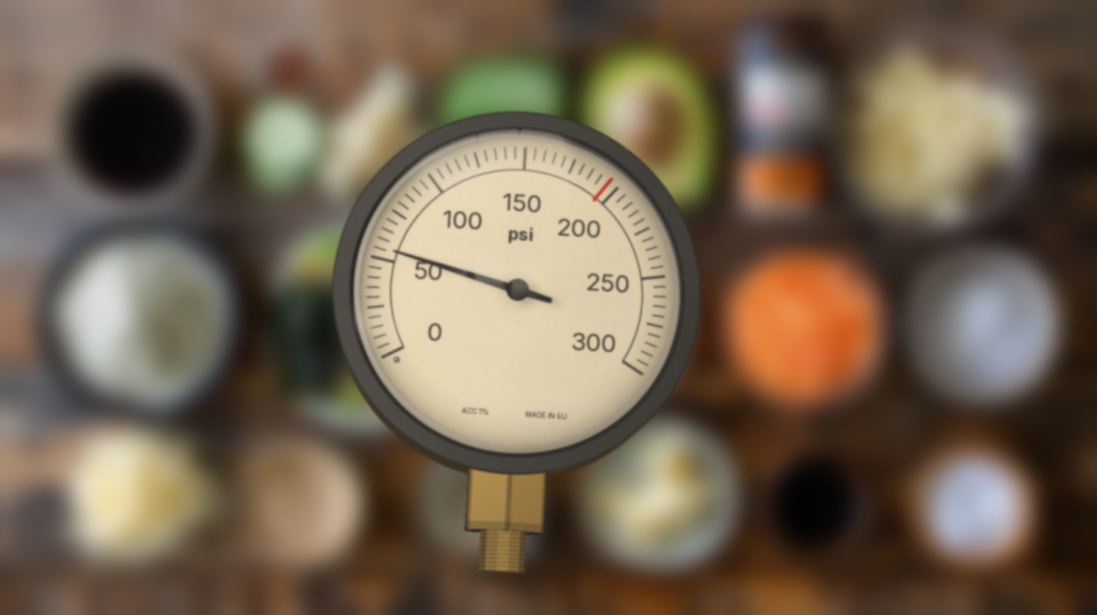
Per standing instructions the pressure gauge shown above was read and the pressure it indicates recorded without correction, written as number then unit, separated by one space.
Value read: 55 psi
